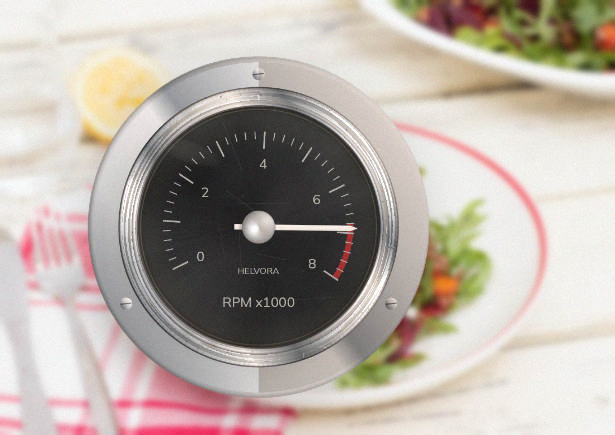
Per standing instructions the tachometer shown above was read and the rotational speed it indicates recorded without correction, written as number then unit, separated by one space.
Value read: 6900 rpm
